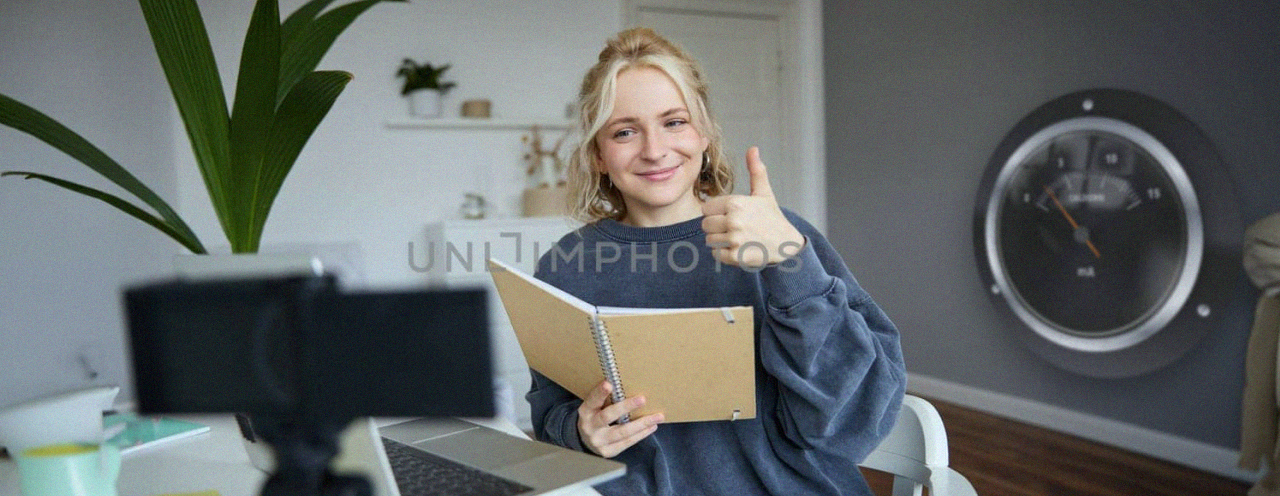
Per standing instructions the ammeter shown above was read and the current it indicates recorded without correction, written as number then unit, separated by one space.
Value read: 2.5 mA
